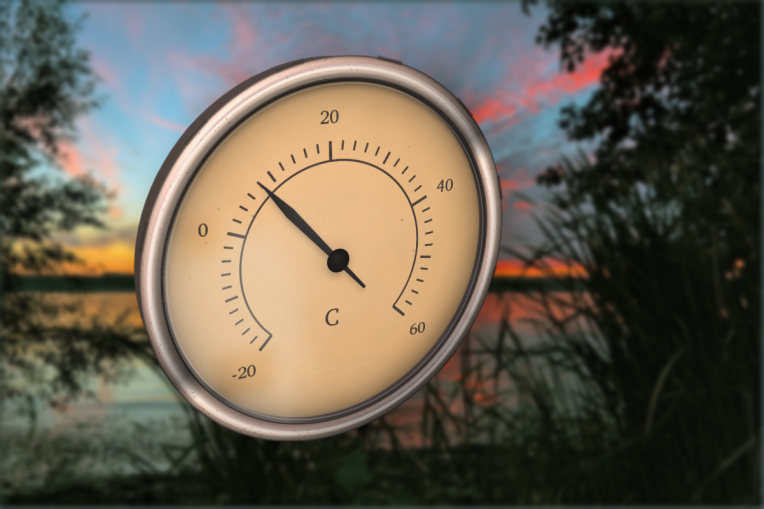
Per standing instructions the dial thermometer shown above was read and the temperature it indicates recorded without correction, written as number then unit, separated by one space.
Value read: 8 °C
